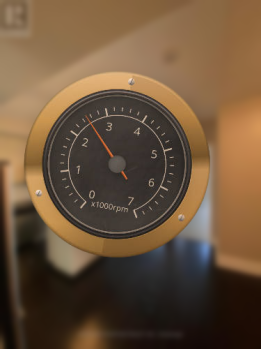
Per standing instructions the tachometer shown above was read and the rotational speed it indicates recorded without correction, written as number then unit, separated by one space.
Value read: 2500 rpm
